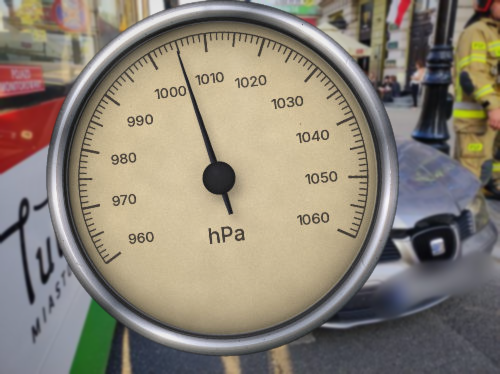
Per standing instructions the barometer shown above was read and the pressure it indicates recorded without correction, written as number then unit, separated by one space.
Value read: 1005 hPa
